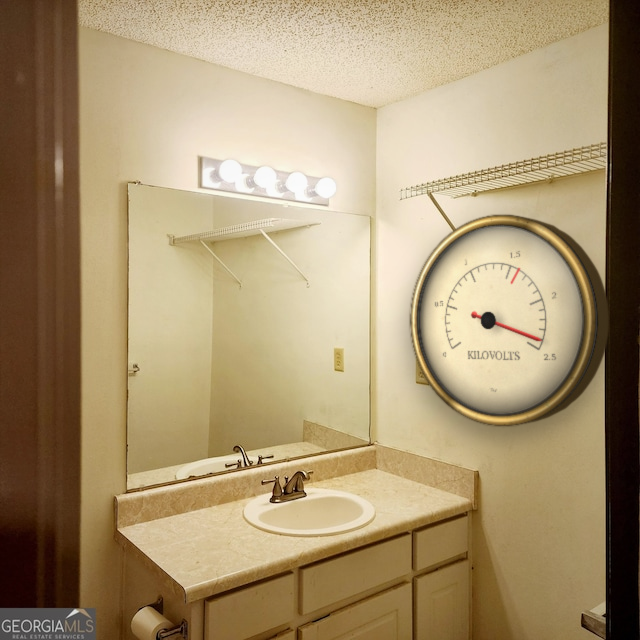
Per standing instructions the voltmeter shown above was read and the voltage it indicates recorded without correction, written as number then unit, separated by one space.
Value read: 2.4 kV
